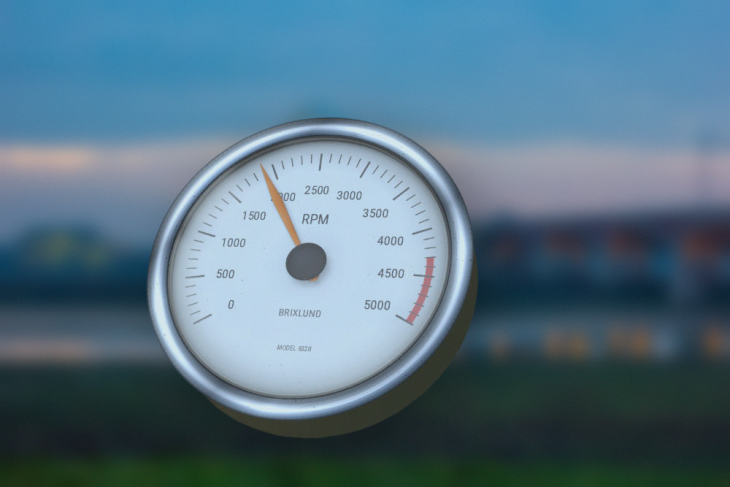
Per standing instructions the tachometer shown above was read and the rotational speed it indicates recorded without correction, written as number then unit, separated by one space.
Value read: 1900 rpm
